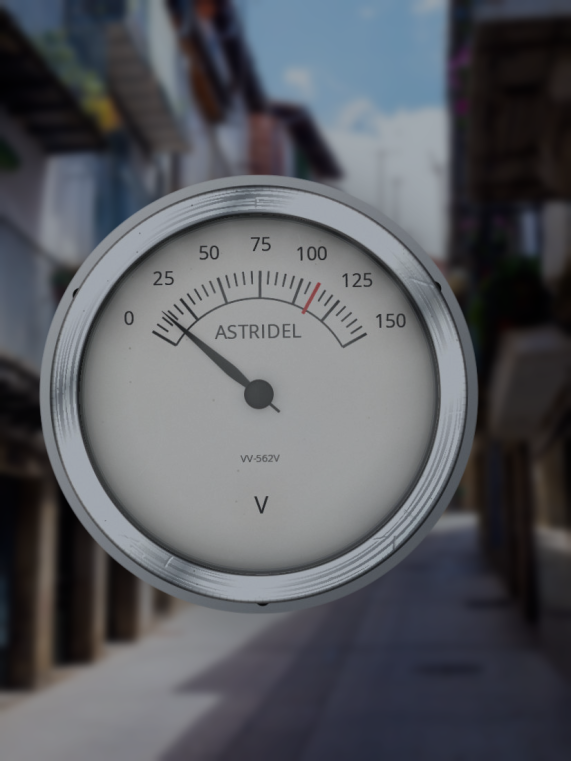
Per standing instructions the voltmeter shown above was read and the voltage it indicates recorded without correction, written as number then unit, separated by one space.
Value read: 12.5 V
